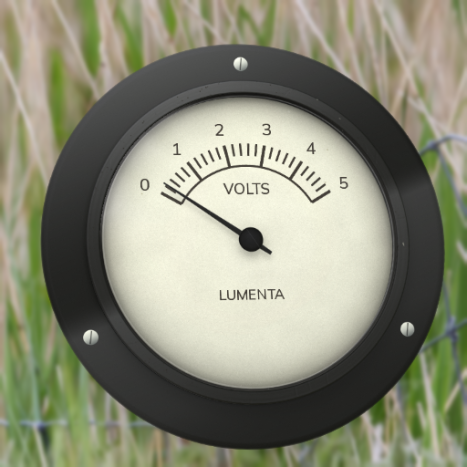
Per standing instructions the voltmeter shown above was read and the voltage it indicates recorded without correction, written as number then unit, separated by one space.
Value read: 0.2 V
